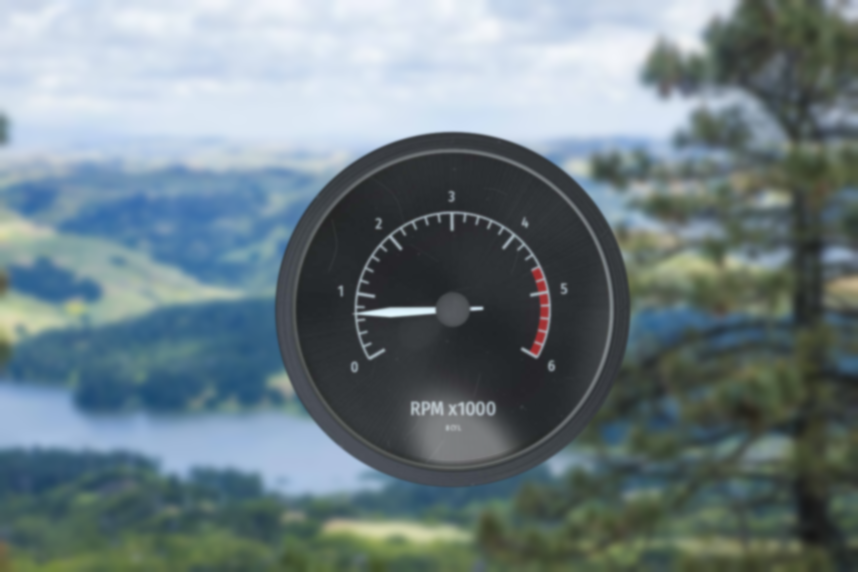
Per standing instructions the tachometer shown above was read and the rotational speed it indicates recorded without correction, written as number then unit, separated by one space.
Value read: 700 rpm
